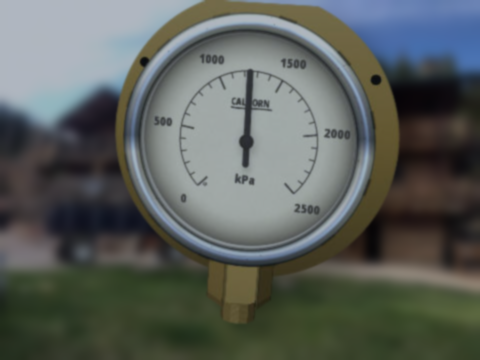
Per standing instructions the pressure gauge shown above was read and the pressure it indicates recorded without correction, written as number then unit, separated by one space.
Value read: 1250 kPa
